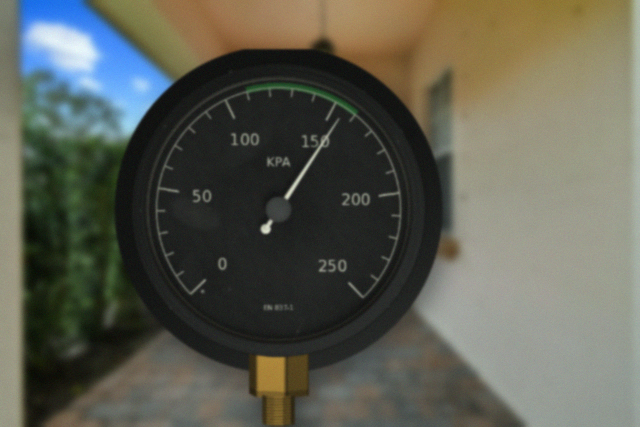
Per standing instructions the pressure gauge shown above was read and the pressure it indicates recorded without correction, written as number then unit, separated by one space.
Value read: 155 kPa
